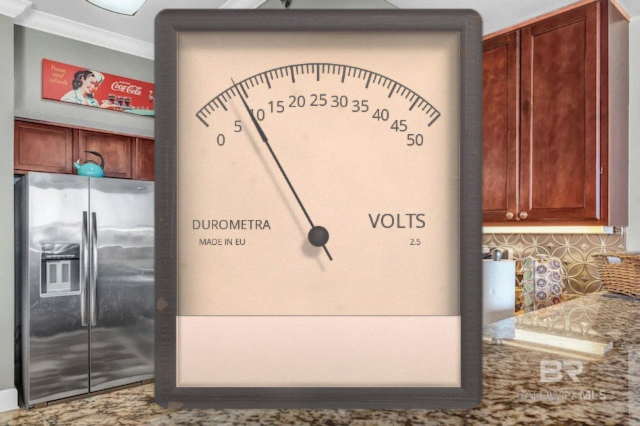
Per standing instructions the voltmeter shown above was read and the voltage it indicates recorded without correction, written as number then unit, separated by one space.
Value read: 9 V
